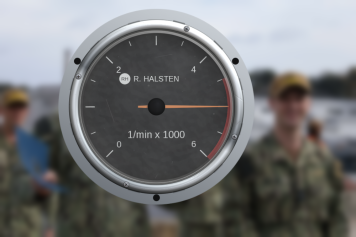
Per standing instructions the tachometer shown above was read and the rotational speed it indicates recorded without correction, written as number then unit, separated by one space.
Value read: 5000 rpm
